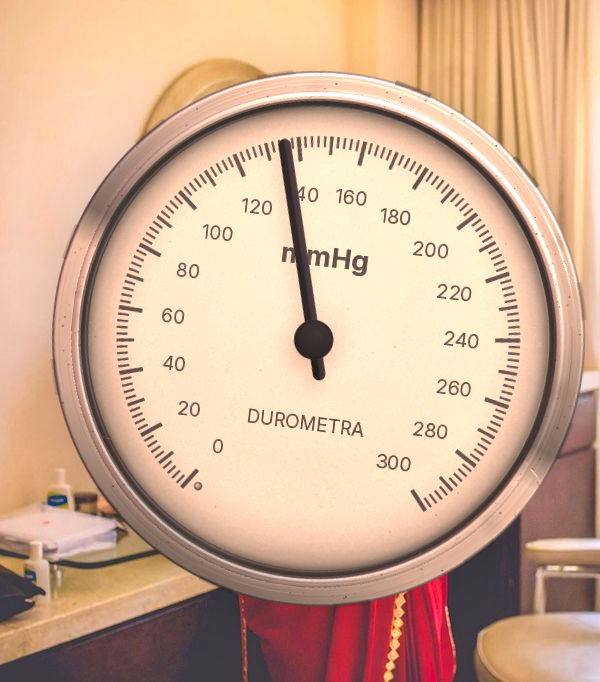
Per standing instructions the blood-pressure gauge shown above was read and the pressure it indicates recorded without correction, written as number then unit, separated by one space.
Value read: 136 mmHg
